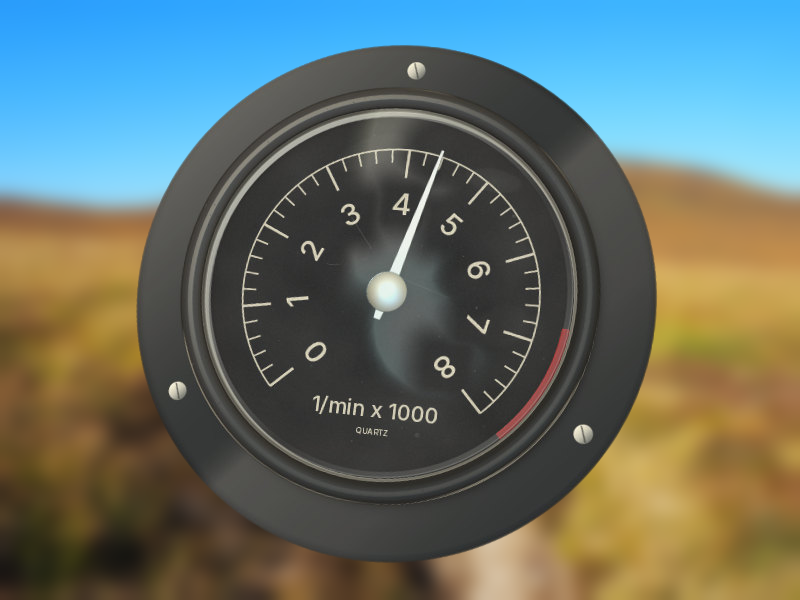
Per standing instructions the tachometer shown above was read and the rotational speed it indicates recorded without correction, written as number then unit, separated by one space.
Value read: 4400 rpm
